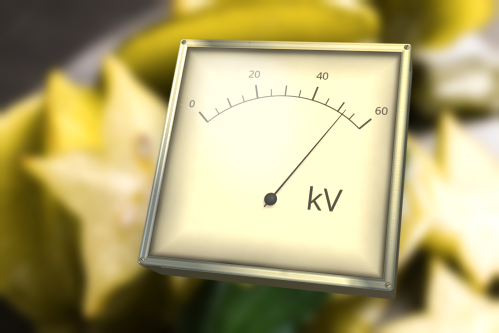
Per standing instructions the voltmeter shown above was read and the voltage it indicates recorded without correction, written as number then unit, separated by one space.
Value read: 52.5 kV
